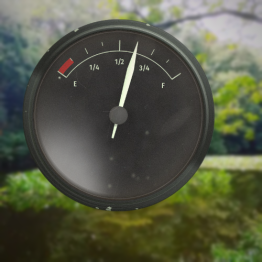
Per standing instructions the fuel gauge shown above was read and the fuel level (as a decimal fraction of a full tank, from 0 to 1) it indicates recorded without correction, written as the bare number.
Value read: 0.625
